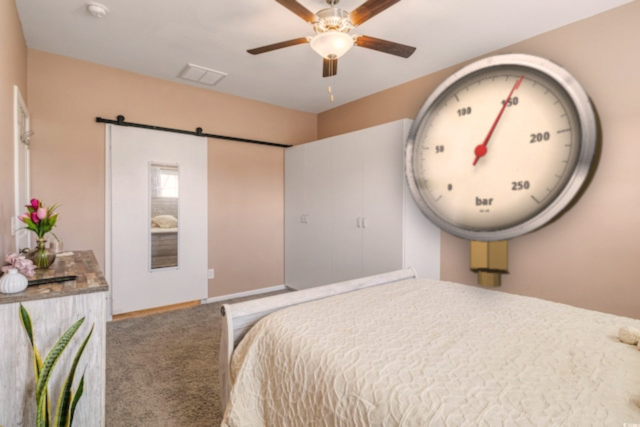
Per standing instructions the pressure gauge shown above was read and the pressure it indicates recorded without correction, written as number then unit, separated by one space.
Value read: 150 bar
